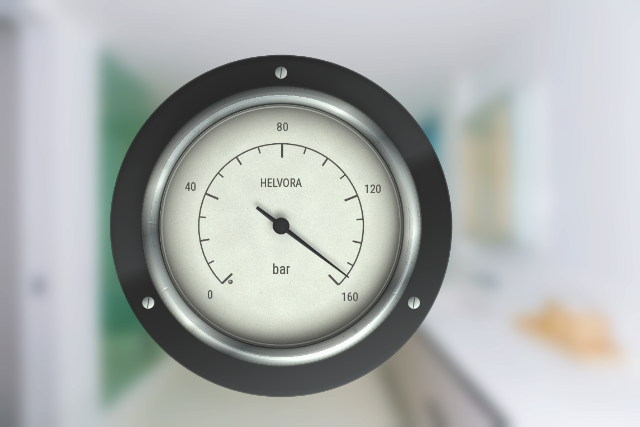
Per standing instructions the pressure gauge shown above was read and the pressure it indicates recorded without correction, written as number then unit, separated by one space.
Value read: 155 bar
